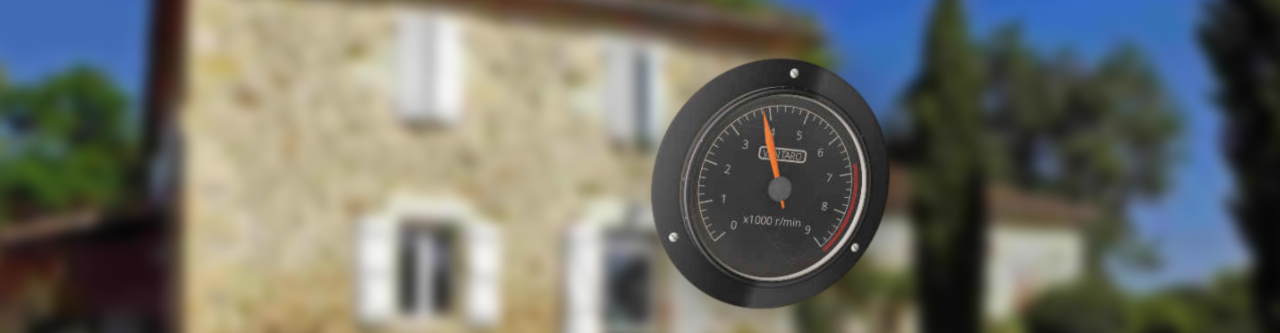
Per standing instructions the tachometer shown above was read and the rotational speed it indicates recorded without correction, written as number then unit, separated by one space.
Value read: 3800 rpm
